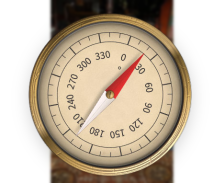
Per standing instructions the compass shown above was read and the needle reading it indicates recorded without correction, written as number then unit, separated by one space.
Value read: 20 °
